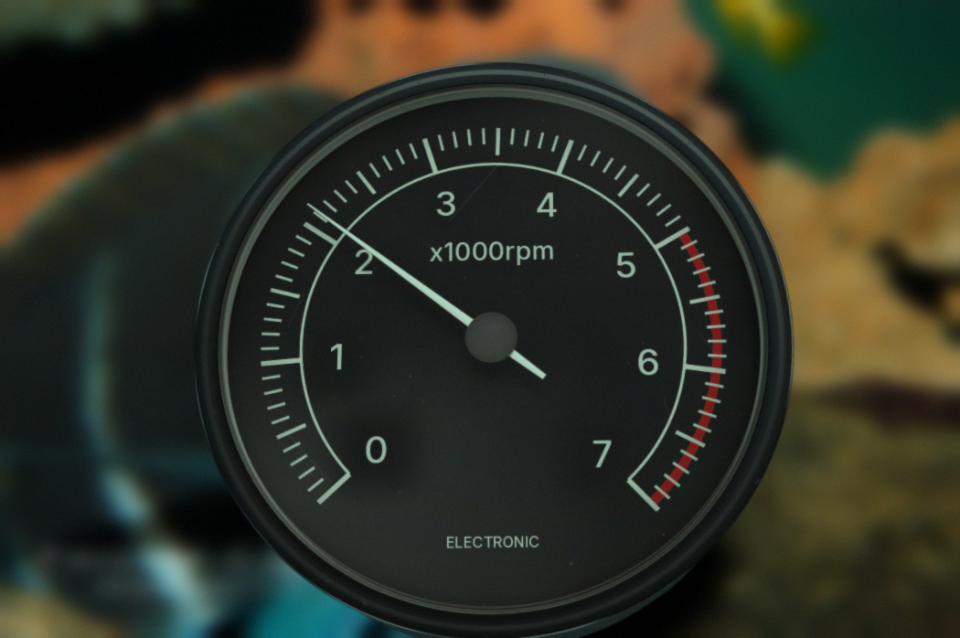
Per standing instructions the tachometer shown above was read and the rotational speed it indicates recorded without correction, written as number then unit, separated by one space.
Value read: 2100 rpm
